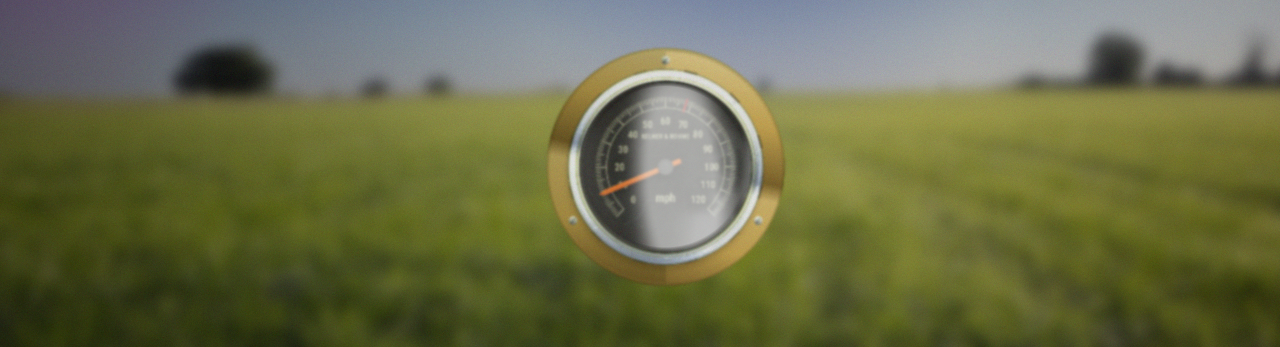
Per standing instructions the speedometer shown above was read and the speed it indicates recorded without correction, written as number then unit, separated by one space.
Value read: 10 mph
